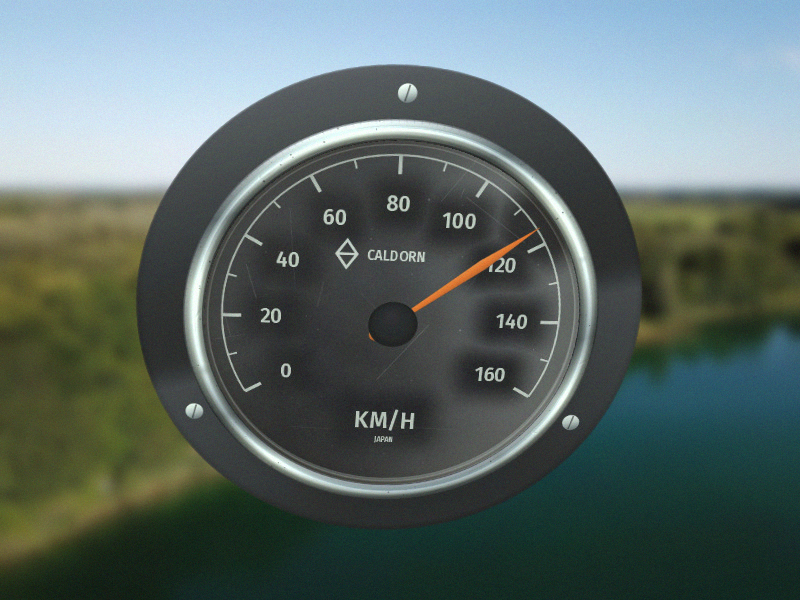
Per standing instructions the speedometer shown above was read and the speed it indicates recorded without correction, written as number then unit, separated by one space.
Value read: 115 km/h
